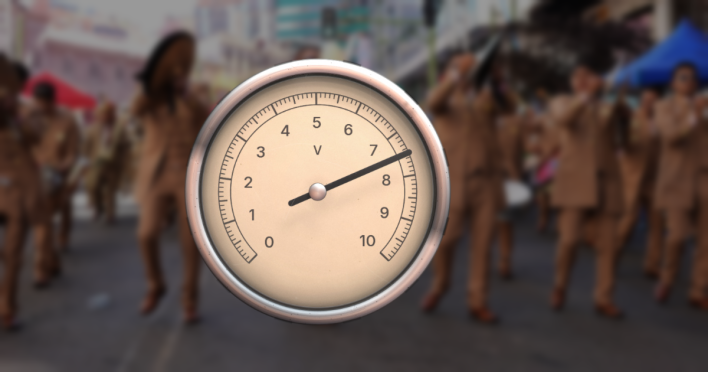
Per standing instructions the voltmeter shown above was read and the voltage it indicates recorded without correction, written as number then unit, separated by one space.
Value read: 7.5 V
